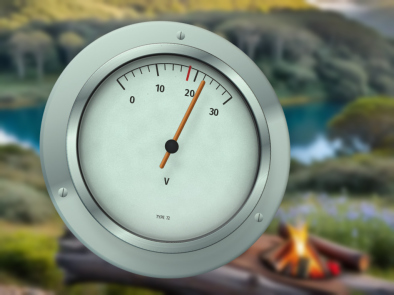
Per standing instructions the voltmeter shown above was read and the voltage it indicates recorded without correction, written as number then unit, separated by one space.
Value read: 22 V
